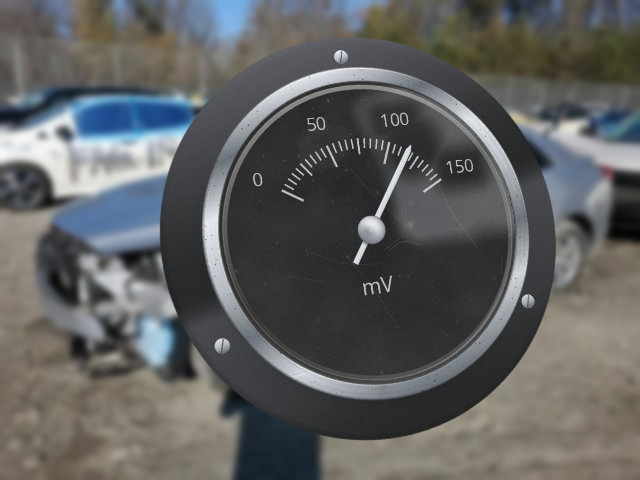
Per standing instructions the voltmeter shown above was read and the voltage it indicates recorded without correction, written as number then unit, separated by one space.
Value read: 115 mV
